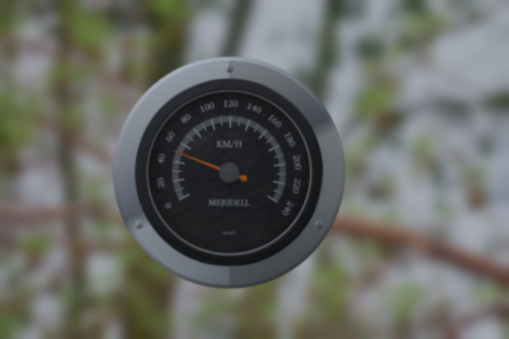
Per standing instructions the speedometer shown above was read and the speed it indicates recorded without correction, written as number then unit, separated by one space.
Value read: 50 km/h
